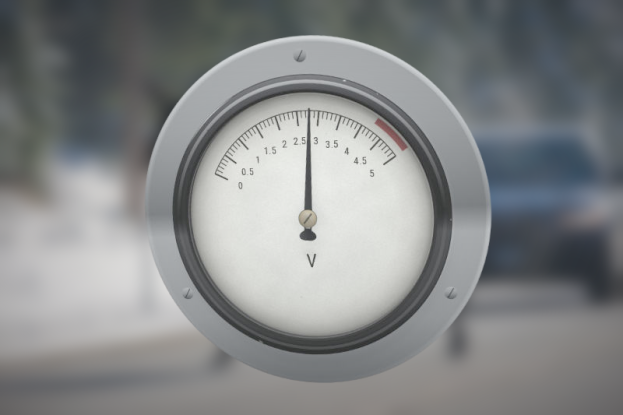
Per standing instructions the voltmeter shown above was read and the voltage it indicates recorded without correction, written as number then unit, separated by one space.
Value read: 2.8 V
